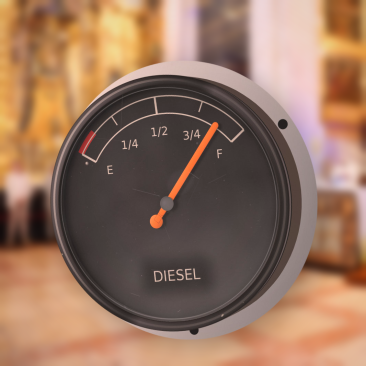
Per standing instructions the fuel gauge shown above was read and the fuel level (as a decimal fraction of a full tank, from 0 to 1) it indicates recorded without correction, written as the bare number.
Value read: 0.875
